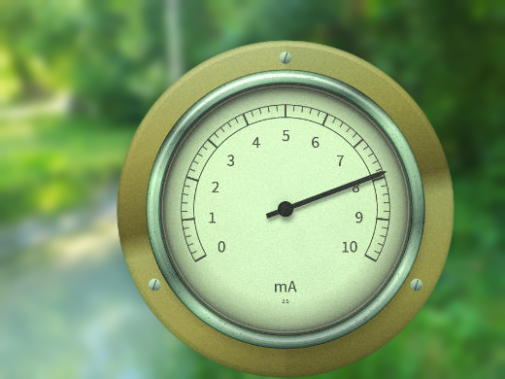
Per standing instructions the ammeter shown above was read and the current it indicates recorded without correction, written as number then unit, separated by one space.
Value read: 7.9 mA
